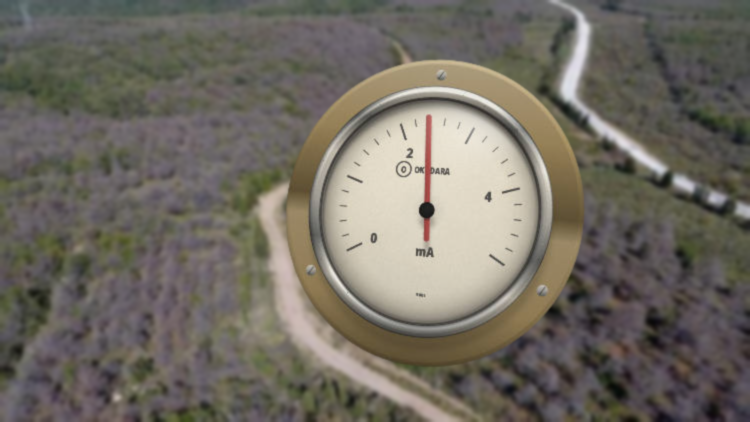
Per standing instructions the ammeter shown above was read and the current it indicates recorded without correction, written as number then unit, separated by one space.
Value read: 2.4 mA
